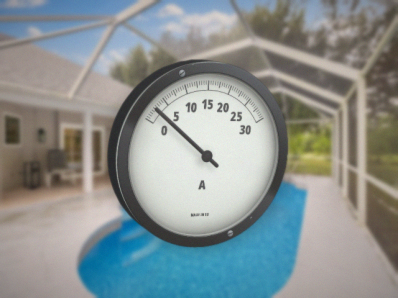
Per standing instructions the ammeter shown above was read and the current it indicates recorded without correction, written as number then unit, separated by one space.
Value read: 2.5 A
